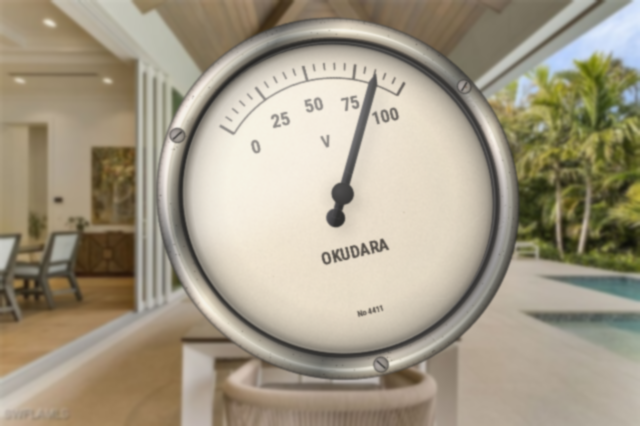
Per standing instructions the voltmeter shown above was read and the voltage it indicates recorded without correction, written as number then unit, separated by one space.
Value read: 85 V
